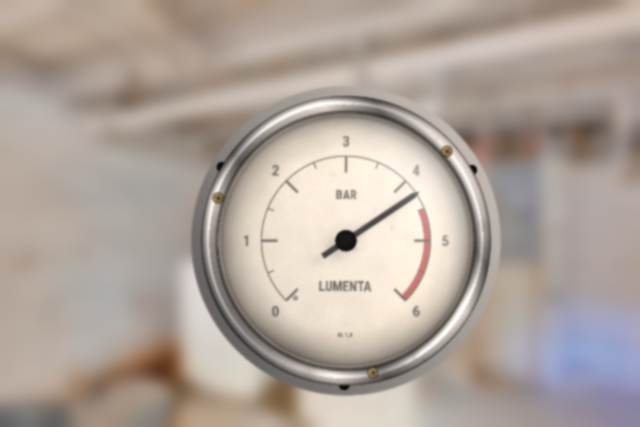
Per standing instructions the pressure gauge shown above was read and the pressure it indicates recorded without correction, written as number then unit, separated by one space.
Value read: 4.25 bar
